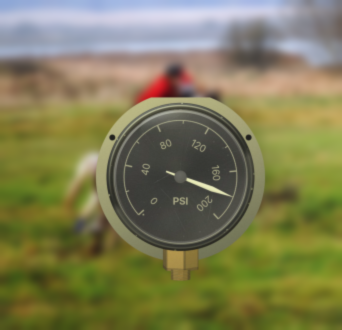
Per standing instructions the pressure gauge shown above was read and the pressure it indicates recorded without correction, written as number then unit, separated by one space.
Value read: 180 psi
